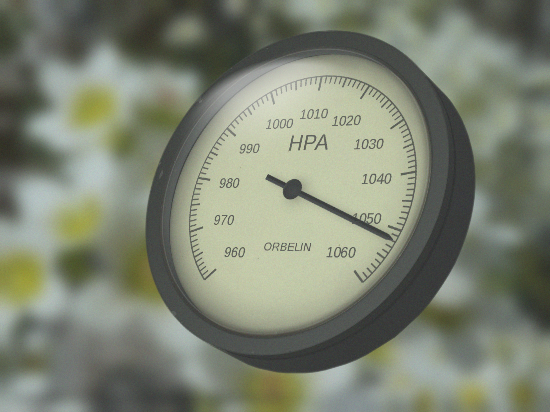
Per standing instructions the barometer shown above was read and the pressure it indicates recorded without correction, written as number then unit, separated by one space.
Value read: 1052 hPa
